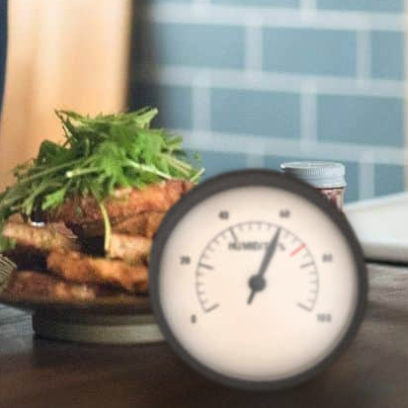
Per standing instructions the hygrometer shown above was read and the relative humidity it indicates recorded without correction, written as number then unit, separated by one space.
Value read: 60 %
